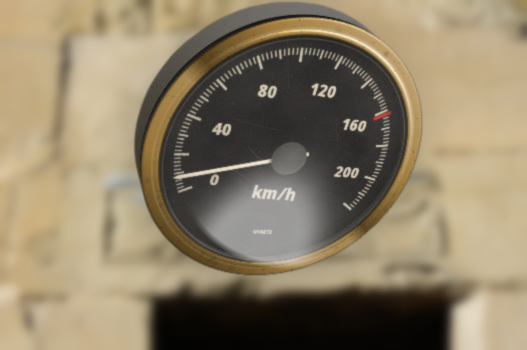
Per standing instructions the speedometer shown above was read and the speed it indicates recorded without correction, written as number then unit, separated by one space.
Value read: 10 km/h
